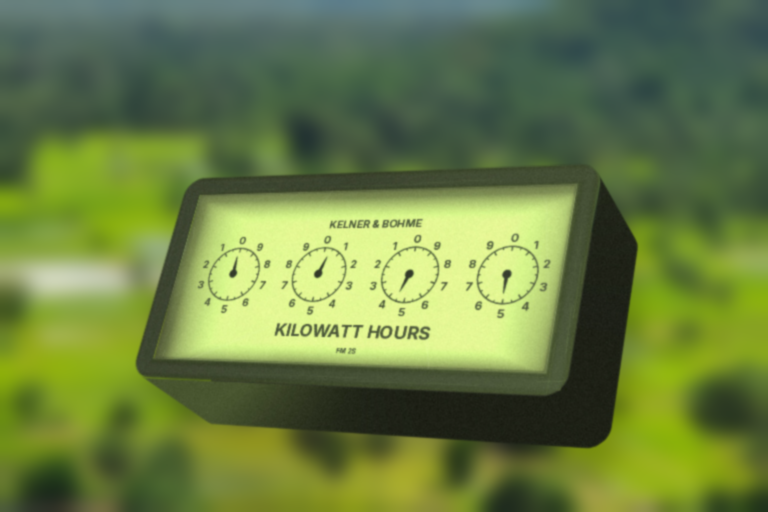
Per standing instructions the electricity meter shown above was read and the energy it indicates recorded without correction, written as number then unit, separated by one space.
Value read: 45 kWh
